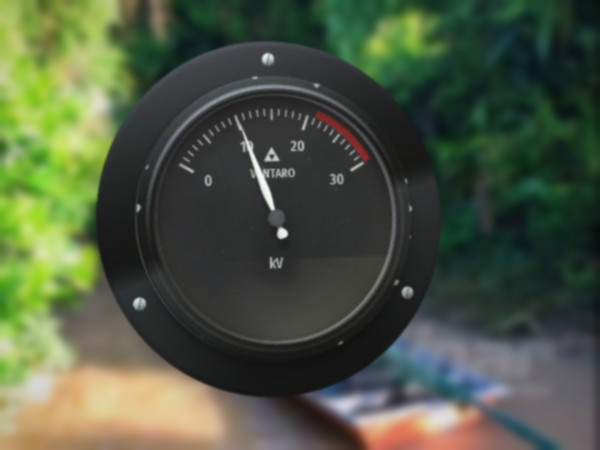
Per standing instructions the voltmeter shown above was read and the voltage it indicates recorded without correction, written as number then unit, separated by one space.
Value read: 10 kV
